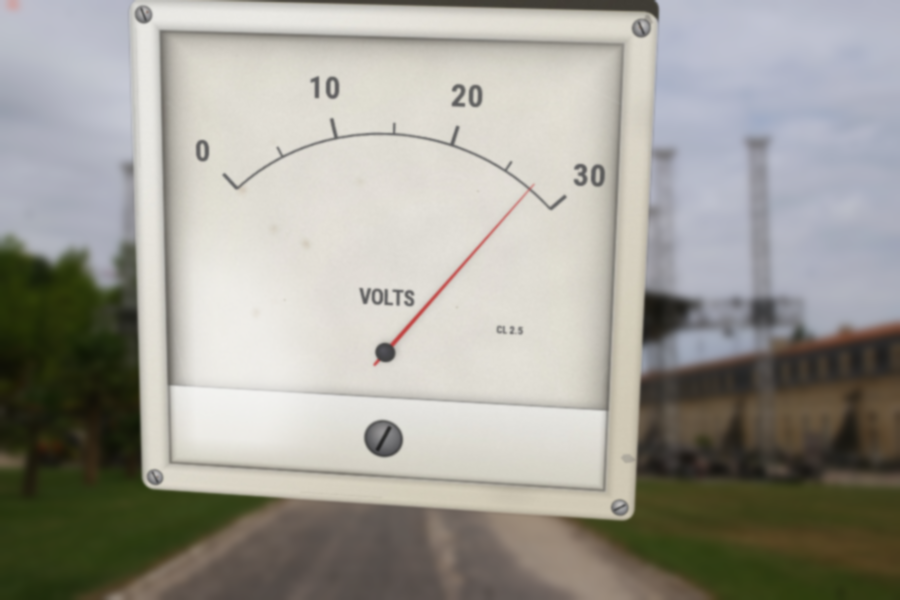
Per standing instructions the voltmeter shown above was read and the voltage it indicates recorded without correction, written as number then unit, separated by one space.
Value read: 27.5 V
